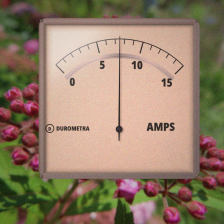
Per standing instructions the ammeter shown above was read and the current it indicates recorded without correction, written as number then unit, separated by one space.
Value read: 7.5 A
